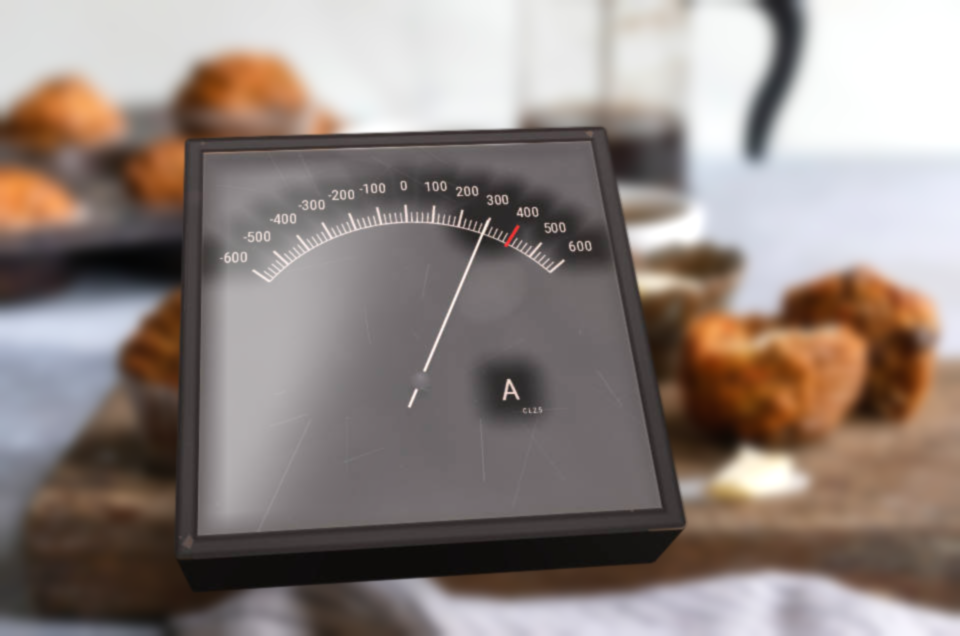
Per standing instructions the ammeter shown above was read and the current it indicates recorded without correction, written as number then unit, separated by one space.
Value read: 300 A
